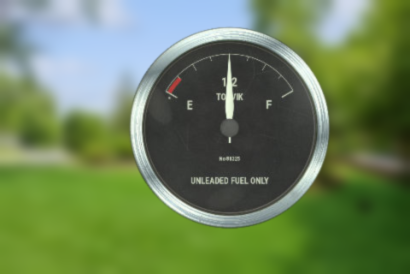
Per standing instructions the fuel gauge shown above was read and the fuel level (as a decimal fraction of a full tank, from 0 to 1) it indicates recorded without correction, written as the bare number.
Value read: 0.5
